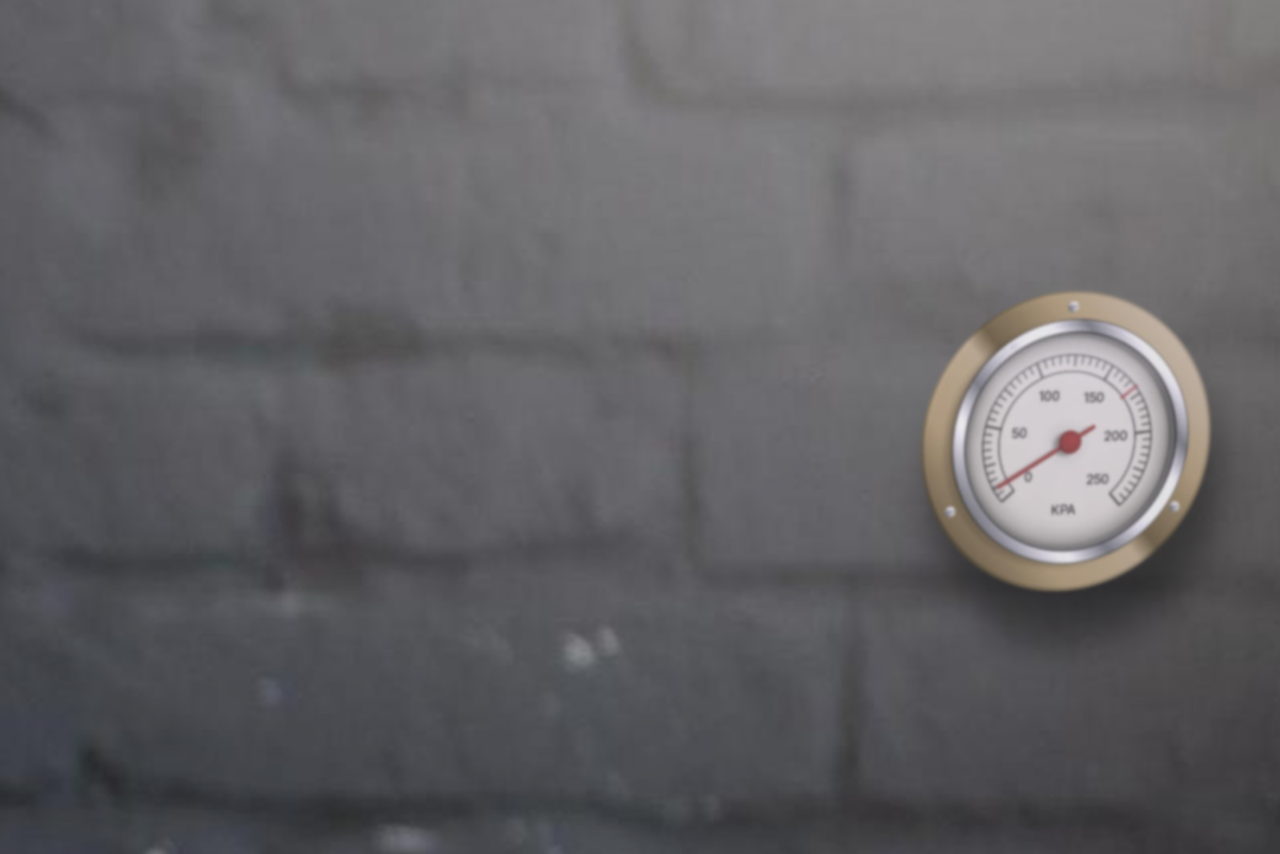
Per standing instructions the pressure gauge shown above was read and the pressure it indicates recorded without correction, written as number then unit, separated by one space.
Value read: 10 kPa
